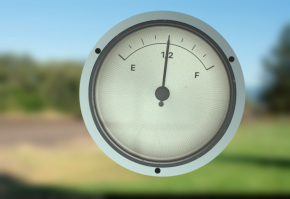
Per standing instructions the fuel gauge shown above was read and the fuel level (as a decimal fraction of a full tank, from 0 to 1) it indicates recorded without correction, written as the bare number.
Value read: 0.5
